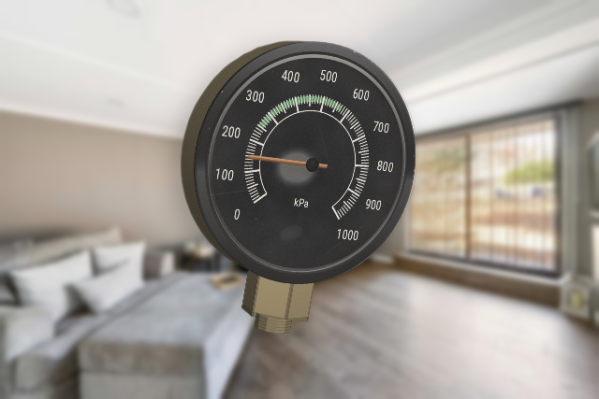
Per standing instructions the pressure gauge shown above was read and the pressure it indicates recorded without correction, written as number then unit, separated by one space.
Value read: 150 kPa
